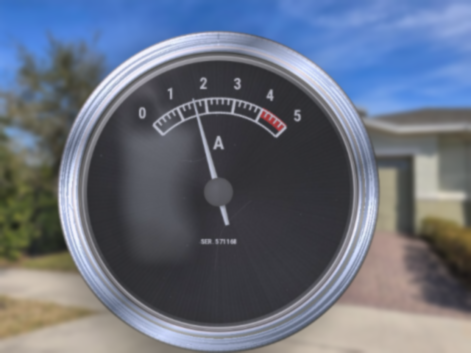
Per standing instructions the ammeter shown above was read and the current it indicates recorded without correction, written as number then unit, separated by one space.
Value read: 1.6 A
